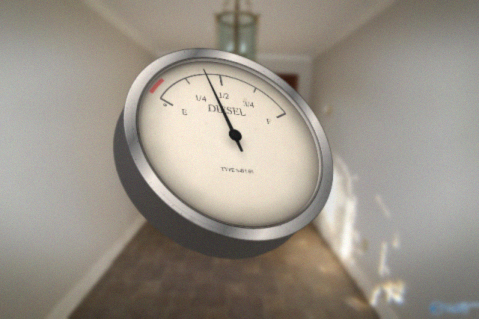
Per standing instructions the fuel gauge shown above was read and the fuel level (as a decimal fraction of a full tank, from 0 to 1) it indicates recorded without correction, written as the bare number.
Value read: 0.375
